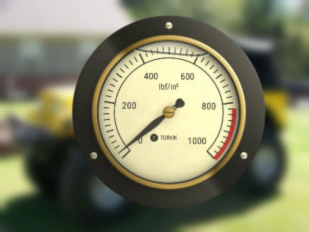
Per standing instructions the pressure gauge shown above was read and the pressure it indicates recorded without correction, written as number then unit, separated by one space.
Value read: 20 psi
